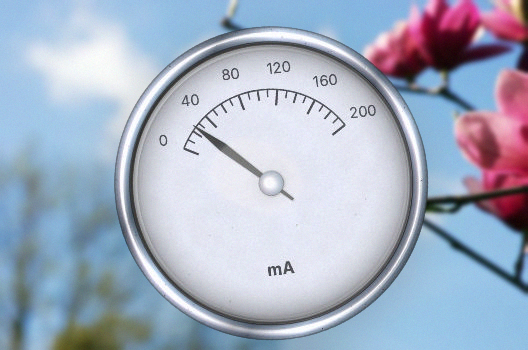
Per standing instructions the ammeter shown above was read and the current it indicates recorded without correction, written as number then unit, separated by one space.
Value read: 25 mA
